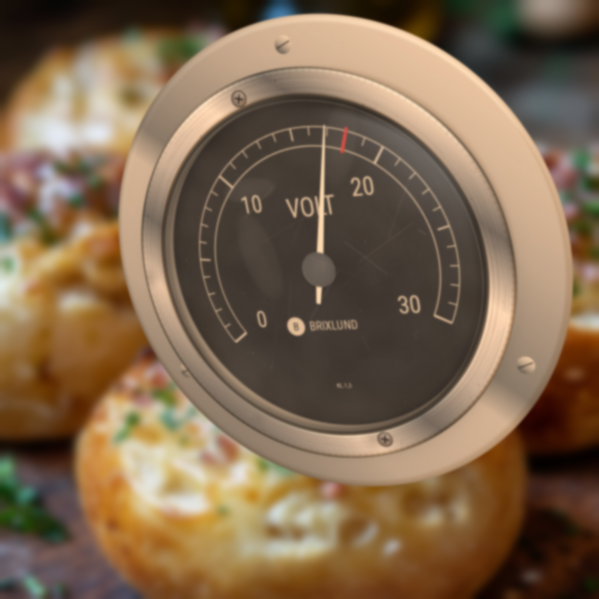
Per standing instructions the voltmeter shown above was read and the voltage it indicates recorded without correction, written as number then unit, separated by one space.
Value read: 17 V
